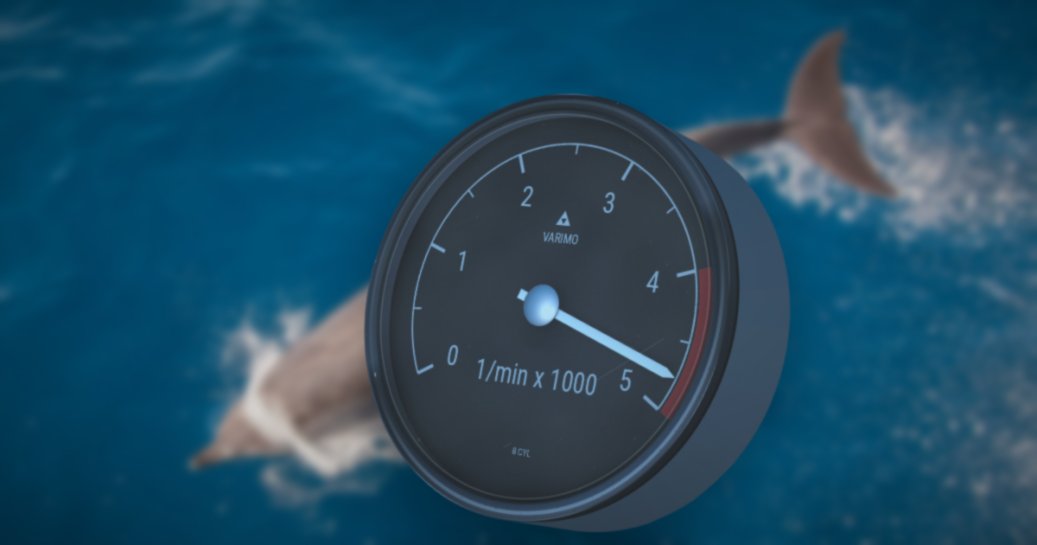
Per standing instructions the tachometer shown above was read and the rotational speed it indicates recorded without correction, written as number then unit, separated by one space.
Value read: 4750 rpm
